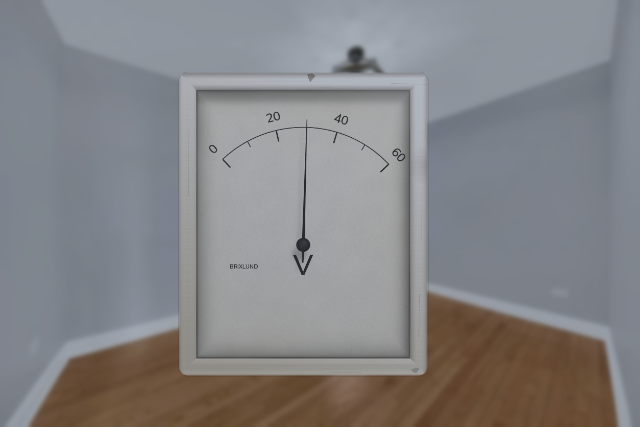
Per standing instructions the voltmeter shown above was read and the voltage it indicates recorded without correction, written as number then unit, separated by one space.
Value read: 30 V
